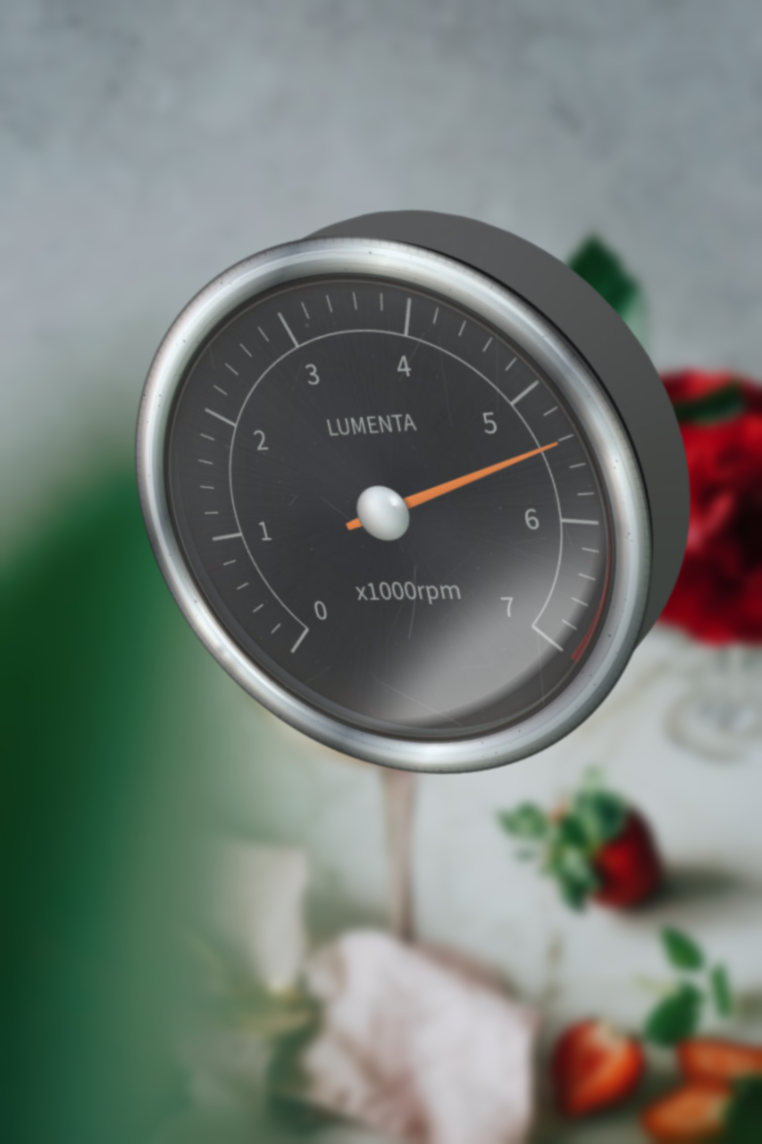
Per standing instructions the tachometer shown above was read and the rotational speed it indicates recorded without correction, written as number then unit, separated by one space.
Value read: 5400 rpm
